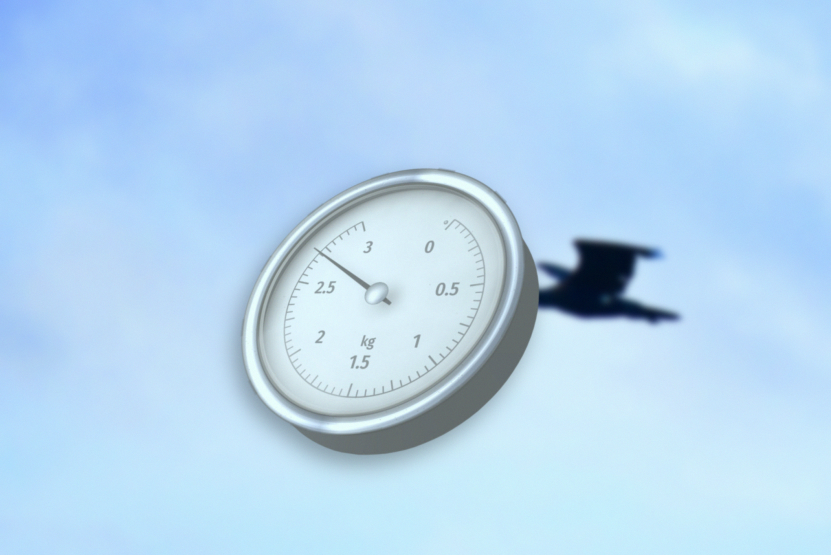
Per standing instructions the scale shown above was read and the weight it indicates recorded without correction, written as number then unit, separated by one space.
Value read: 2.7 kg
